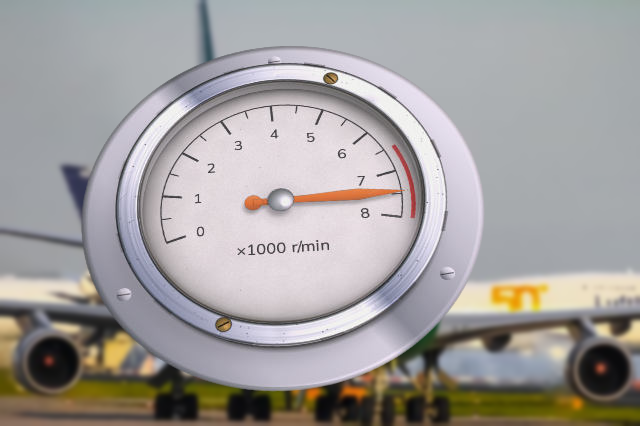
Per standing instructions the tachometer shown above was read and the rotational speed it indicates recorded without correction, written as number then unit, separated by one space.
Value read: 7500 rpm
